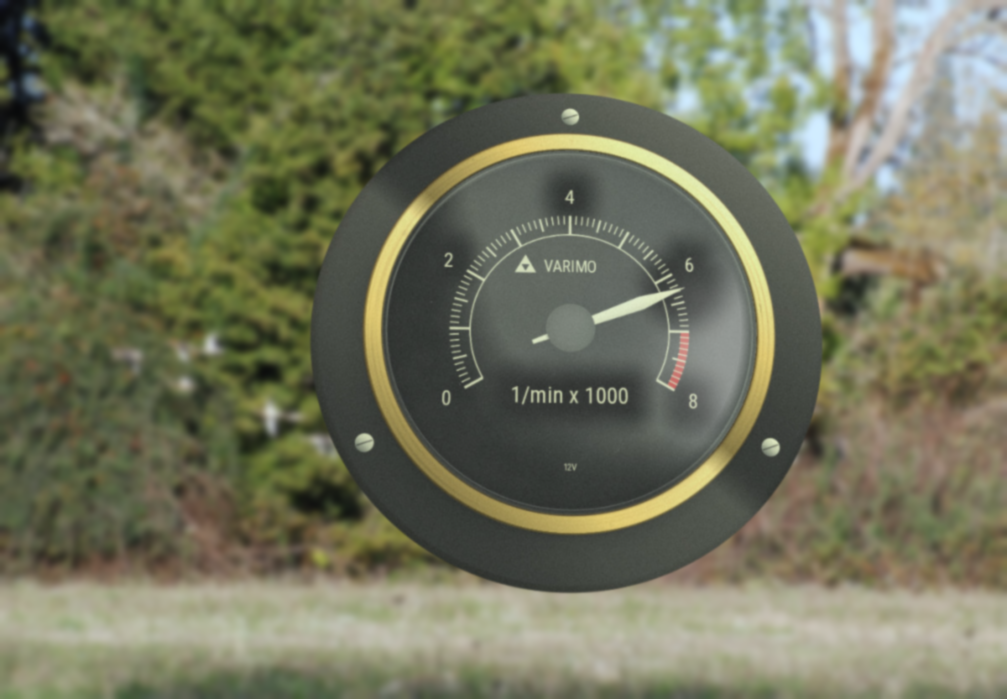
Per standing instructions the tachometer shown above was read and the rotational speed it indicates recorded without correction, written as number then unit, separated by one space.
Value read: 6300 rpm
